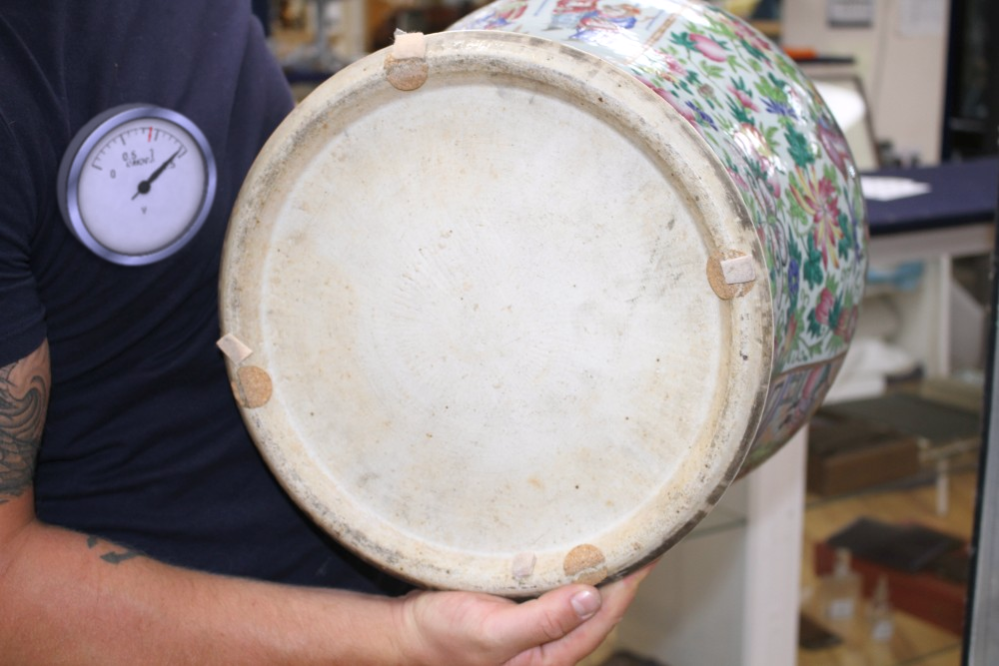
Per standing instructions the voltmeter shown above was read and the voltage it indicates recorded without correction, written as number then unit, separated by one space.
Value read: 1.4 V
